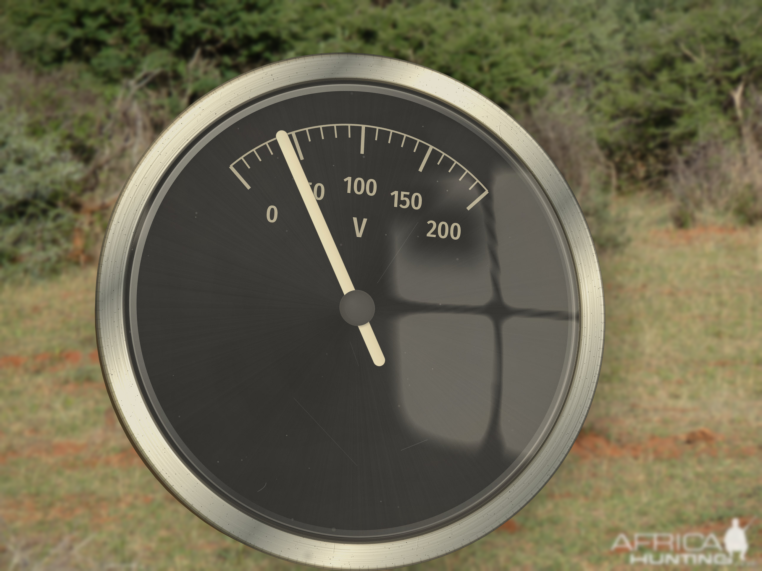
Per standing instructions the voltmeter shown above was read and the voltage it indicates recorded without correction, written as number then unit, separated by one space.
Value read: 40 V
